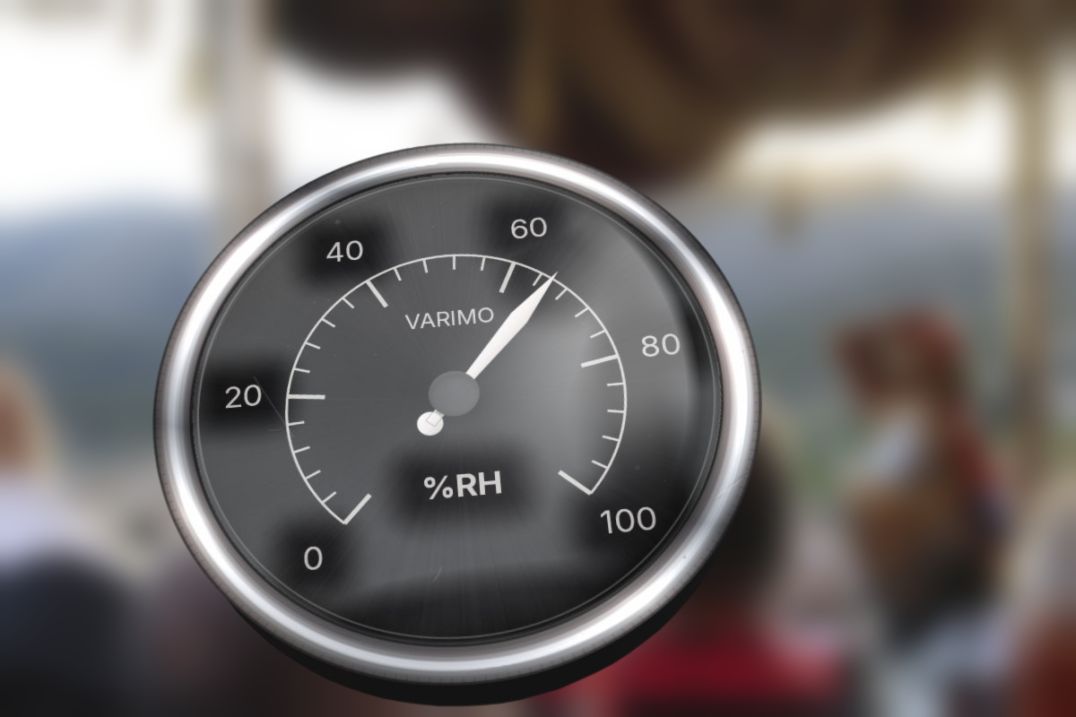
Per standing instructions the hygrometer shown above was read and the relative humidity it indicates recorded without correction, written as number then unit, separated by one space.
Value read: 66 %
